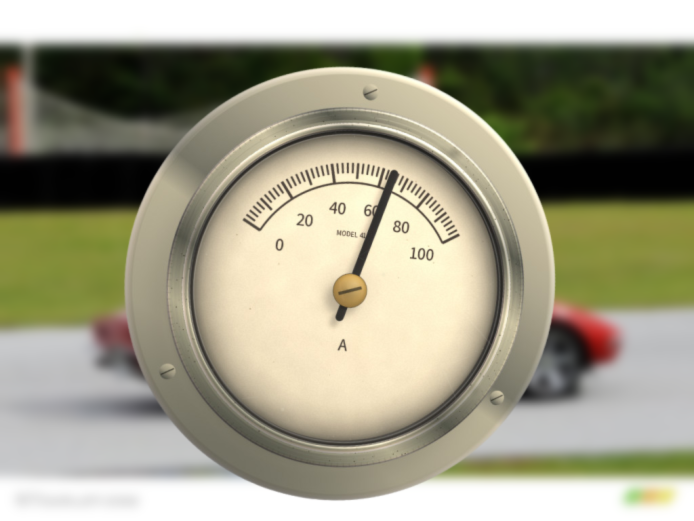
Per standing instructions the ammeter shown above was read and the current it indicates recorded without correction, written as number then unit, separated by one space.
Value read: 64 A
